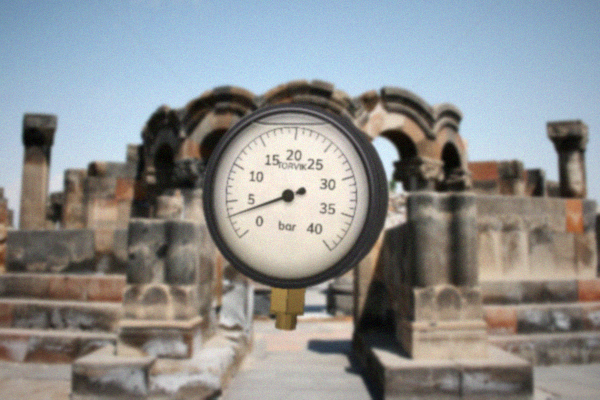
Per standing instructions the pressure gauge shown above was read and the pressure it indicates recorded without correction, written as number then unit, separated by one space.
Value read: 3 bar
